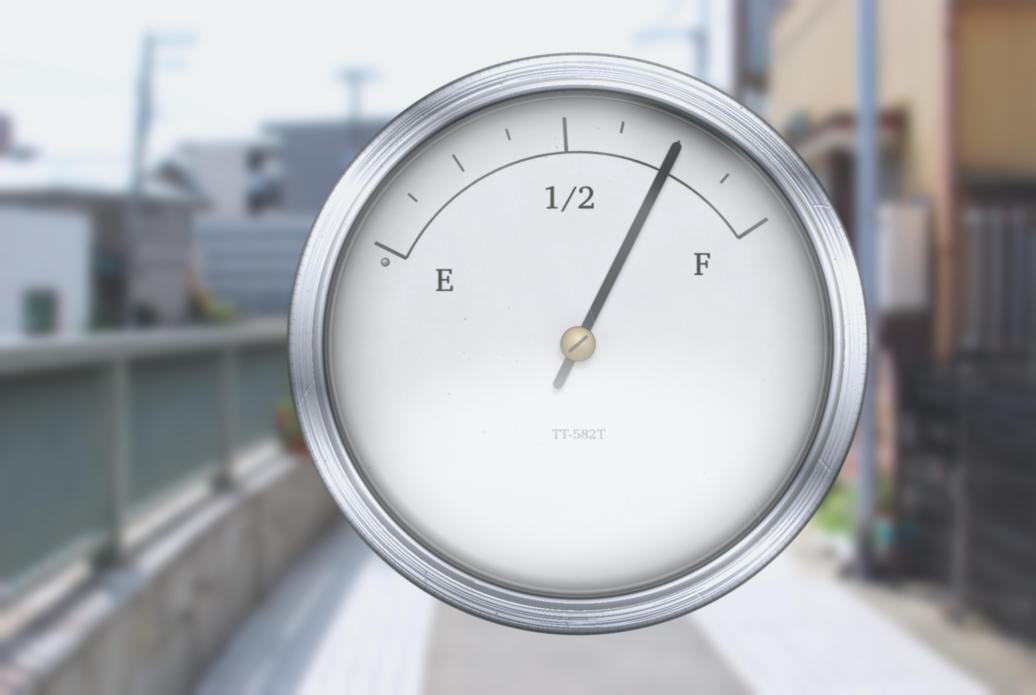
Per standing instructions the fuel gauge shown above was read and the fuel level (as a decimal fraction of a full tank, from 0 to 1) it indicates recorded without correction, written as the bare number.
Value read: 0.75
